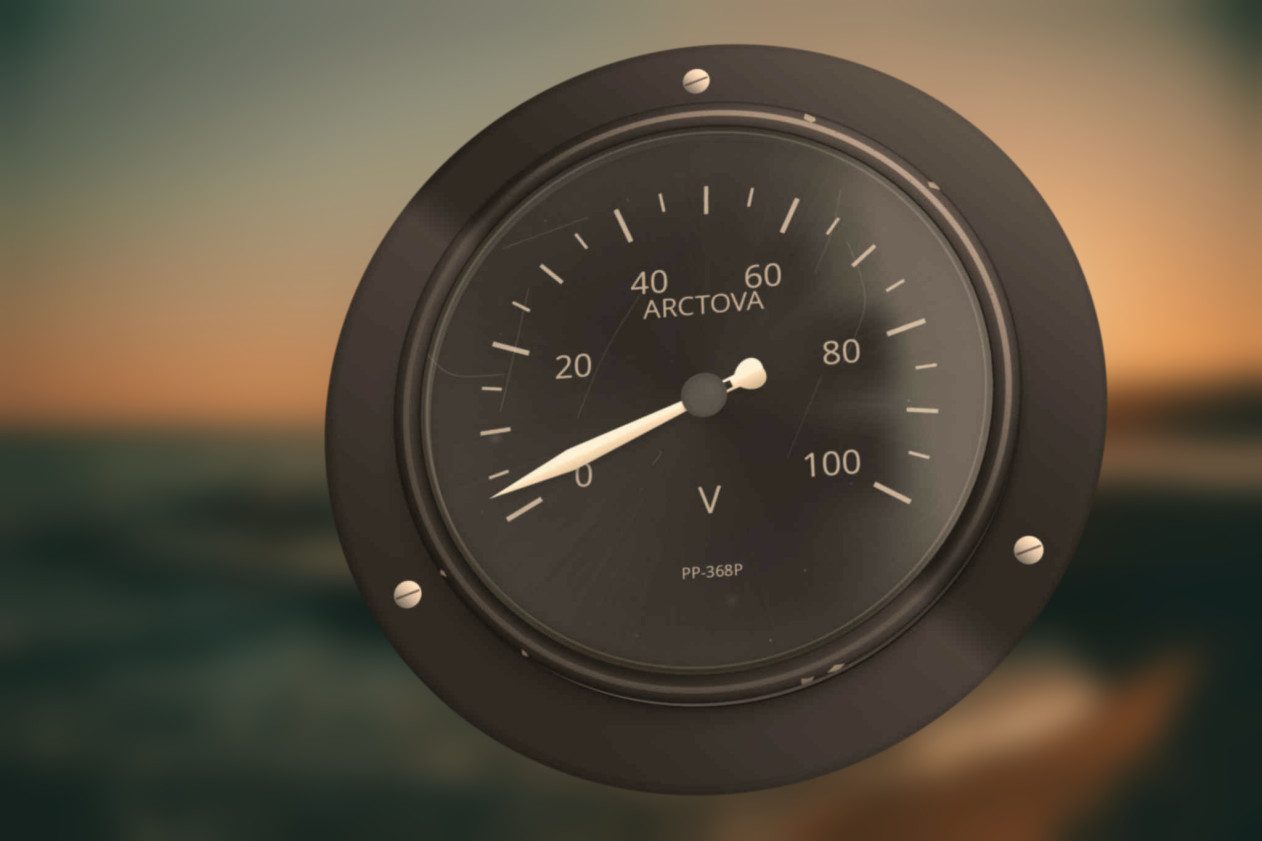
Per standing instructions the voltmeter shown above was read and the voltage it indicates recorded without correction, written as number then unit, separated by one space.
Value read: 2.5 V
